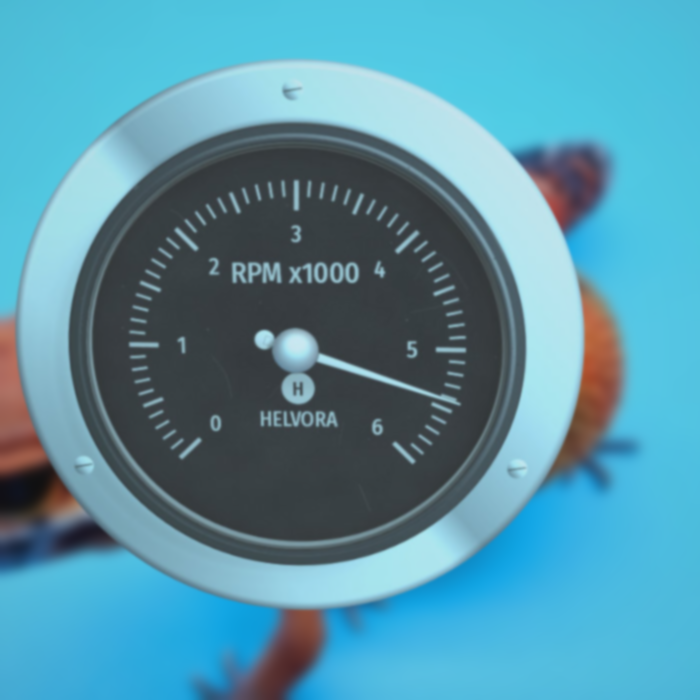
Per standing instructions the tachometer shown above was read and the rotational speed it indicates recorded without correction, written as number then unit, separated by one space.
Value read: 5400 rpm
